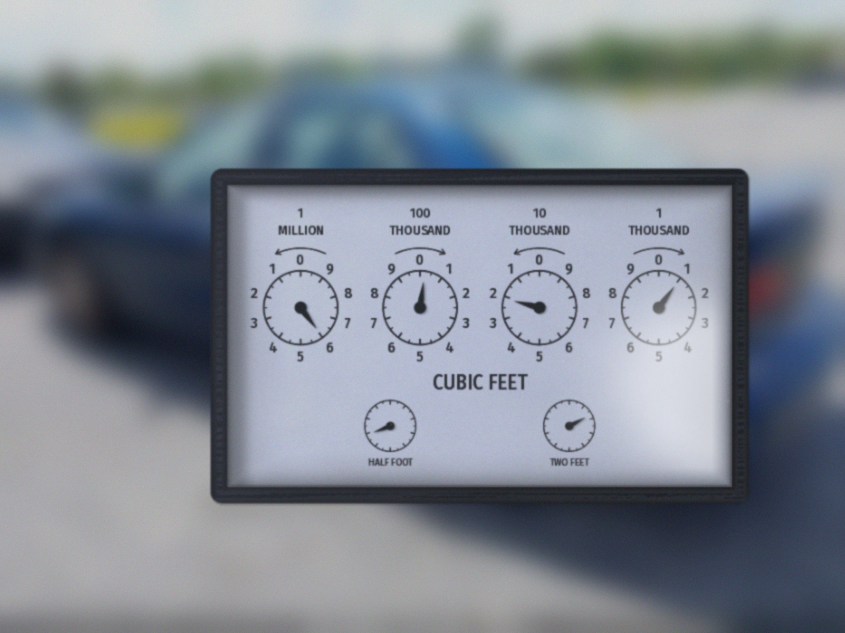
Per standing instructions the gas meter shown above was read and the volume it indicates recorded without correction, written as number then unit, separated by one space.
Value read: 602100 ft³
